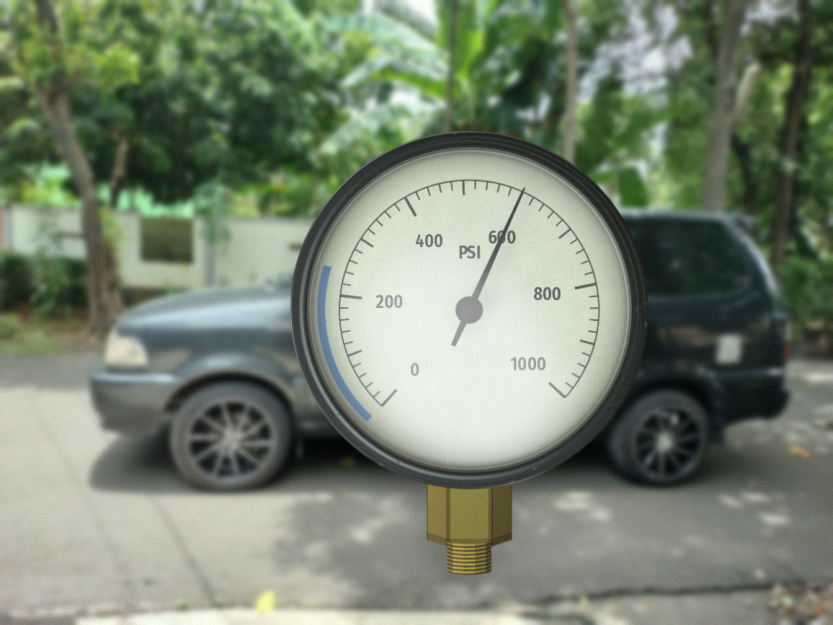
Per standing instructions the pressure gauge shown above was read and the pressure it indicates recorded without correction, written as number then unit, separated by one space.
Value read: 600 psi
